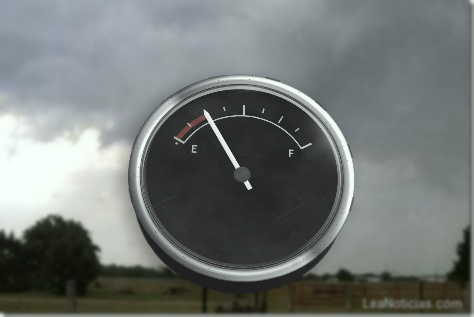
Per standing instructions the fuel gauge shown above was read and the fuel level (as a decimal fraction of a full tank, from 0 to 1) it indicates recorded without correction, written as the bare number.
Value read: 0.25
